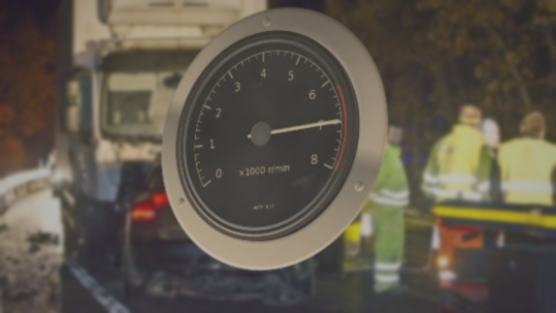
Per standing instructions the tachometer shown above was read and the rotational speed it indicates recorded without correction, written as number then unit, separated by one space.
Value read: 7000 rpm
